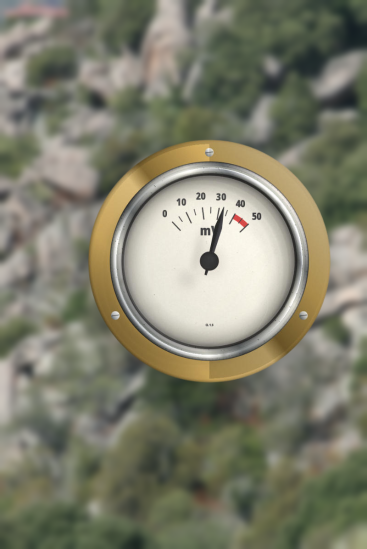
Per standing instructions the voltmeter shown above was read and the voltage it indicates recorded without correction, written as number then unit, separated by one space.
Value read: 32.5 mV
